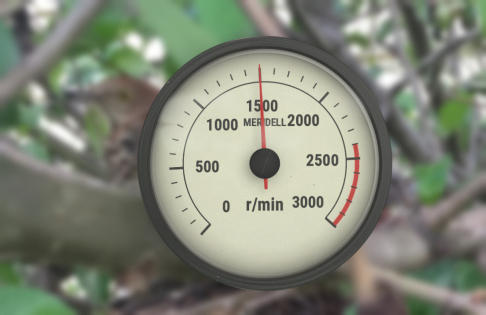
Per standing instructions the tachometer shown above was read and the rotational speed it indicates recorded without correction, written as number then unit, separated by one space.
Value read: 1500 rpm
